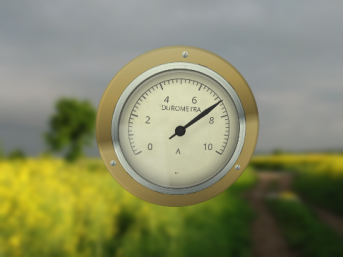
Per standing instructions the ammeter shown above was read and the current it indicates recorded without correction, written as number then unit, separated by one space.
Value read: 7.2 A
